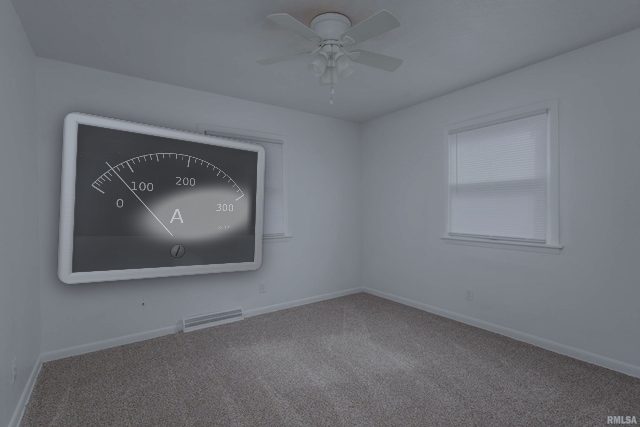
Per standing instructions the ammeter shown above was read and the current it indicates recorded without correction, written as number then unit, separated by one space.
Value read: 70 A
